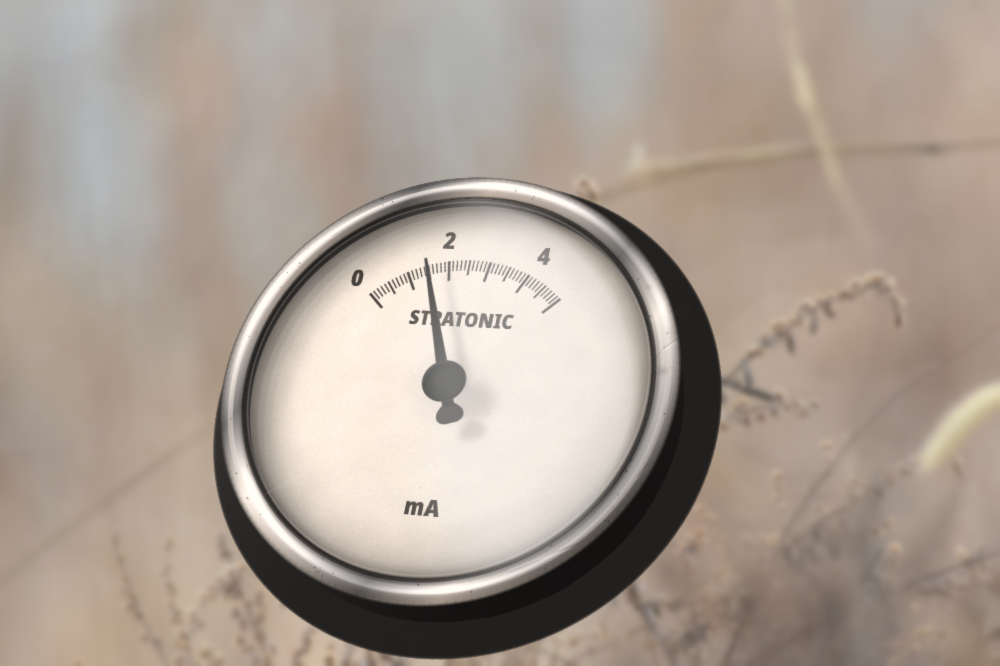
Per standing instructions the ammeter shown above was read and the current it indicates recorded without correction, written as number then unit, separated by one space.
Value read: 1.5 mA
